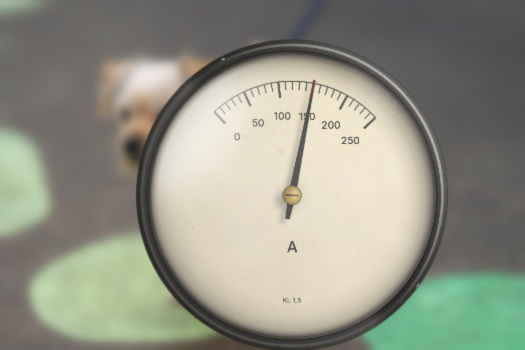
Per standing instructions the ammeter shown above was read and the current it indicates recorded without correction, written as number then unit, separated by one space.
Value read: 150 A
